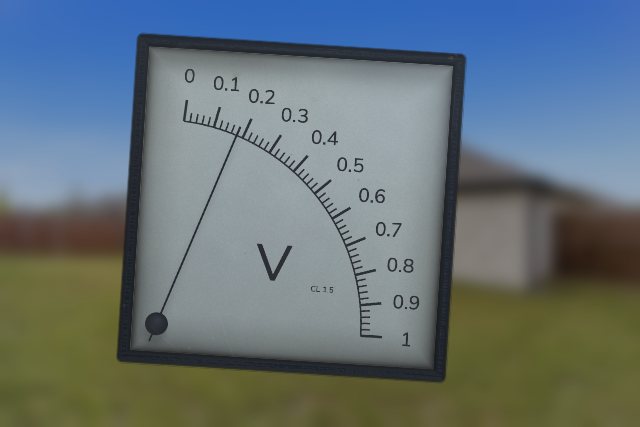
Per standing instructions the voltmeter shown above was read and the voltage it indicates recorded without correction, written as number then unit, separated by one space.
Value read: 0.18 V
